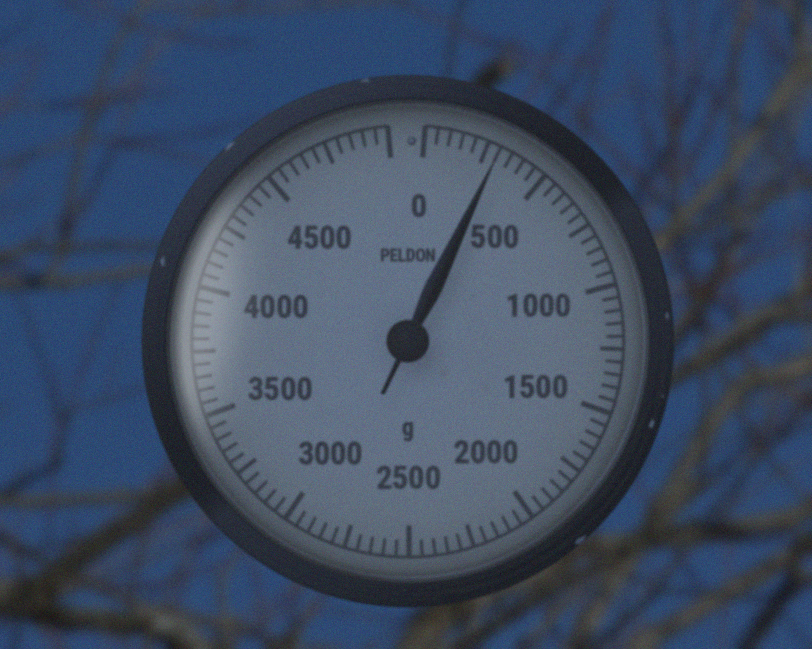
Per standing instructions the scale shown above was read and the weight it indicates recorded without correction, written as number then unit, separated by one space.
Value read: 300 g
